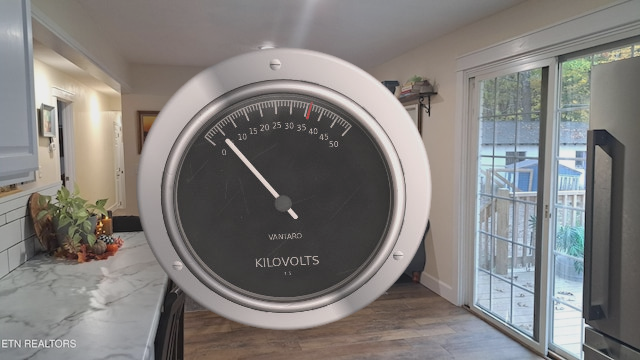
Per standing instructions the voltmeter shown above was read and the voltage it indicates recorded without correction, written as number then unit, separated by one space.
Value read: 5 kV
